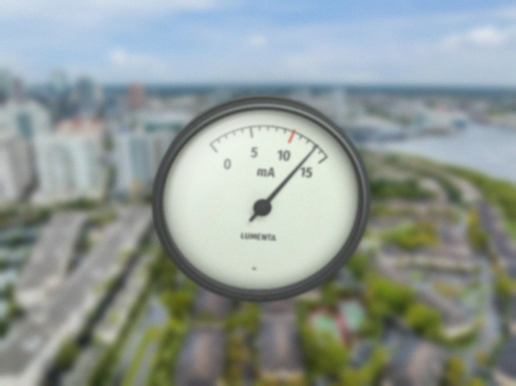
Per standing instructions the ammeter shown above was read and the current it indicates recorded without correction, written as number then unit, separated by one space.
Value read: 13 mA
